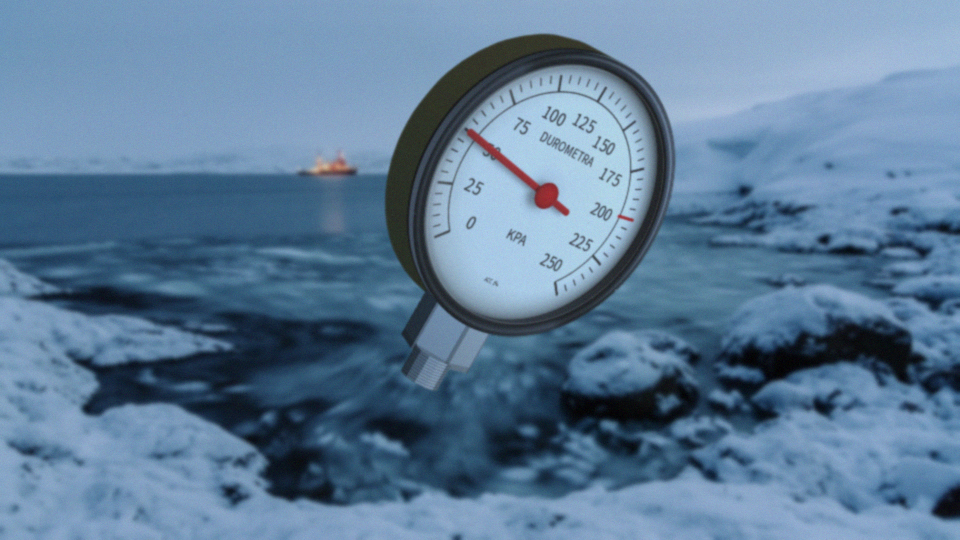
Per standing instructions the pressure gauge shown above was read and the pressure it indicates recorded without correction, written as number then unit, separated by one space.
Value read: 50 kPa
